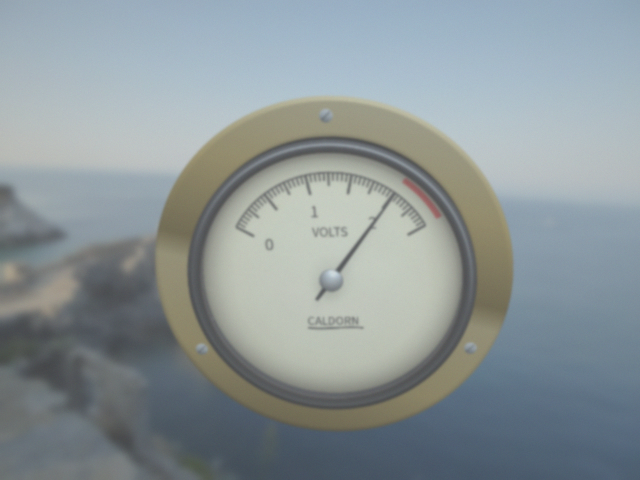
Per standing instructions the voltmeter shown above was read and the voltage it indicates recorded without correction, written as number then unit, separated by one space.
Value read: 2 V
